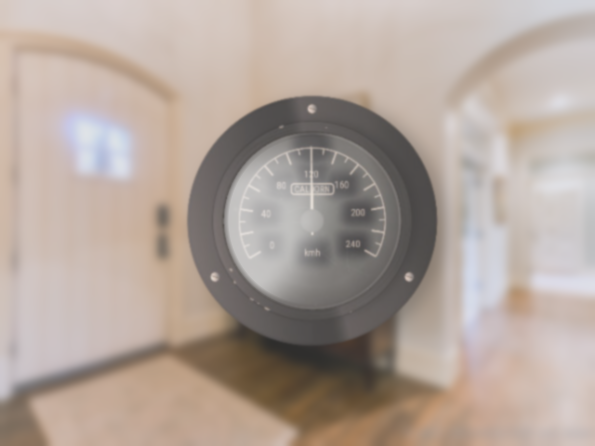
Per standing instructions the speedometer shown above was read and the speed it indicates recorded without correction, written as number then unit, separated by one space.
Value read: 120 km/h
